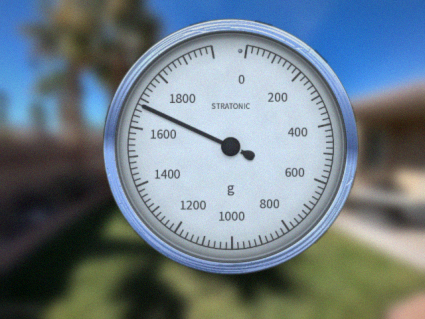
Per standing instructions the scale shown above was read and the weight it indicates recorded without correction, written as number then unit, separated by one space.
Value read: 1680 g
